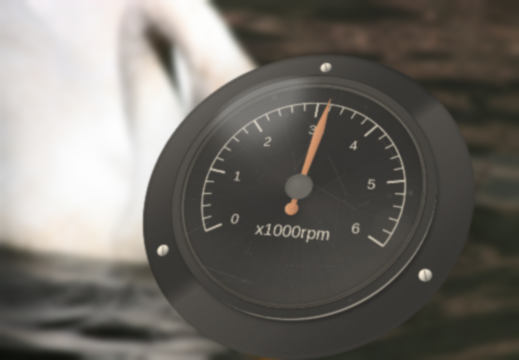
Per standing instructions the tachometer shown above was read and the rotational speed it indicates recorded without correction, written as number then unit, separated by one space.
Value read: 3200 rpm
